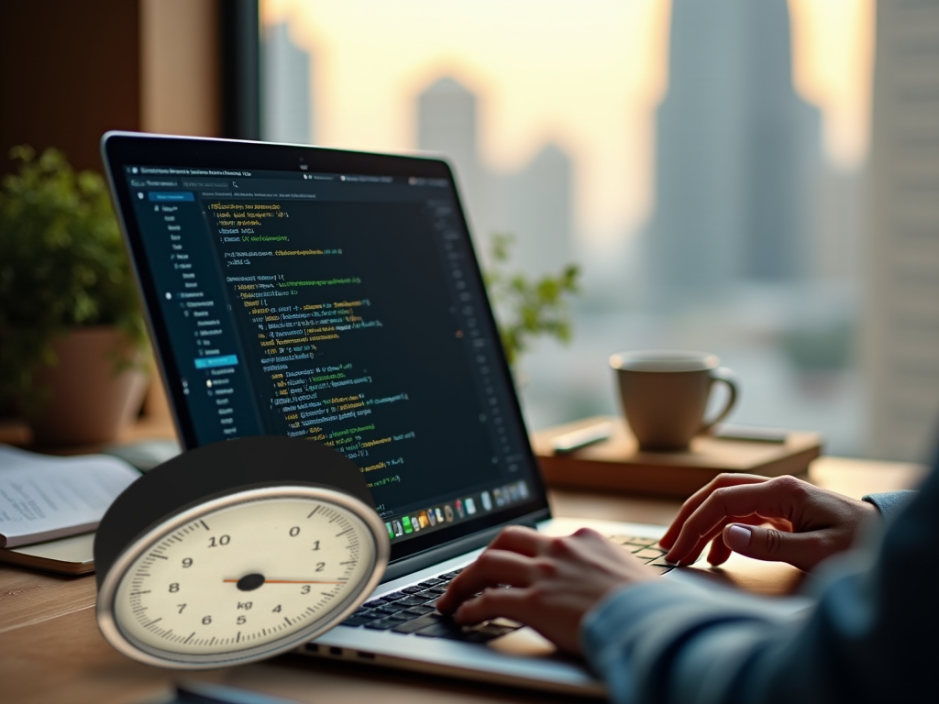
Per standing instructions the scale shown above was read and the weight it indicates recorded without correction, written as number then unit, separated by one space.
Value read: 2.5 kg
